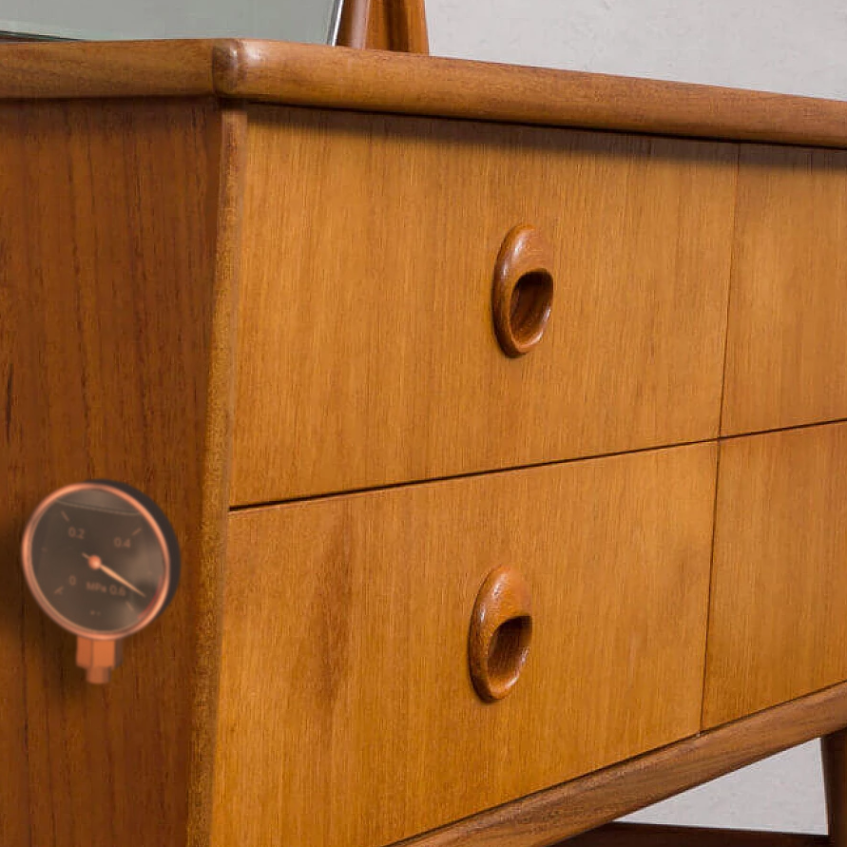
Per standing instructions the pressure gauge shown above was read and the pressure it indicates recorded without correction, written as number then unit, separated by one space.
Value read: 0.55 MPa
